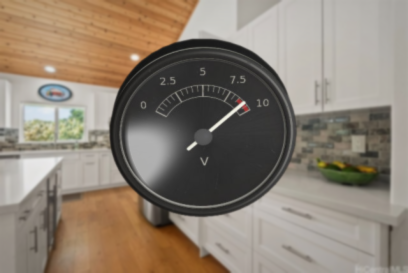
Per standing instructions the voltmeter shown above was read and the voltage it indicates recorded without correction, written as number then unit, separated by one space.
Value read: 9 V
